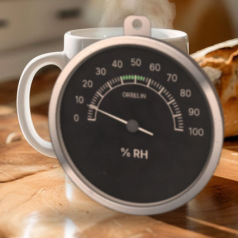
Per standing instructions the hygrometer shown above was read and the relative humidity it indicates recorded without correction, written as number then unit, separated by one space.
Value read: 10 %
